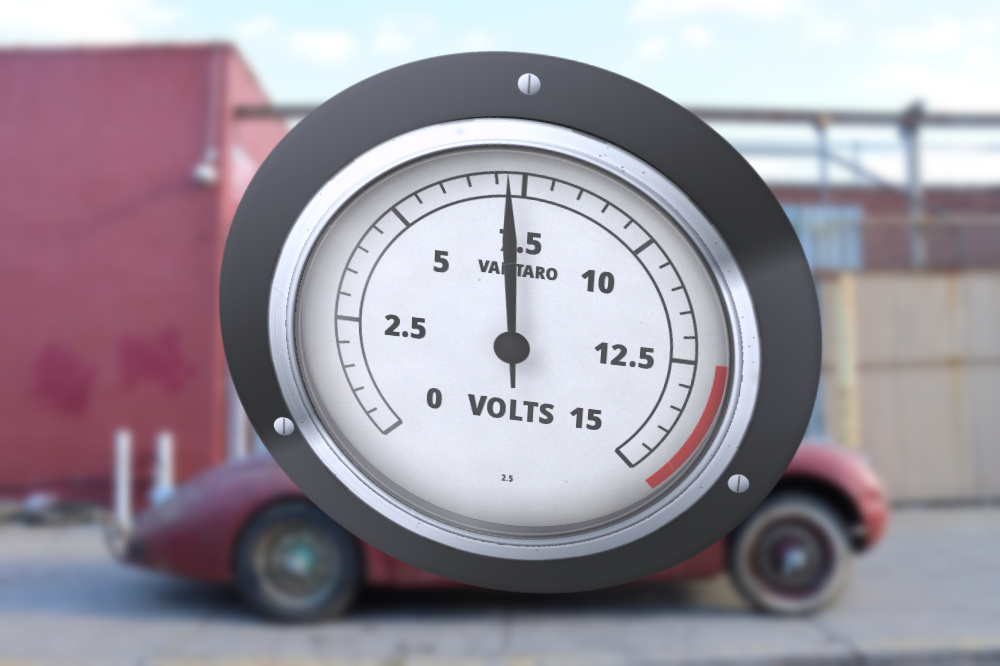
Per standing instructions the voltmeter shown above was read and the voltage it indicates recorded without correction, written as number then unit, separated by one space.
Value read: 7.25 V
